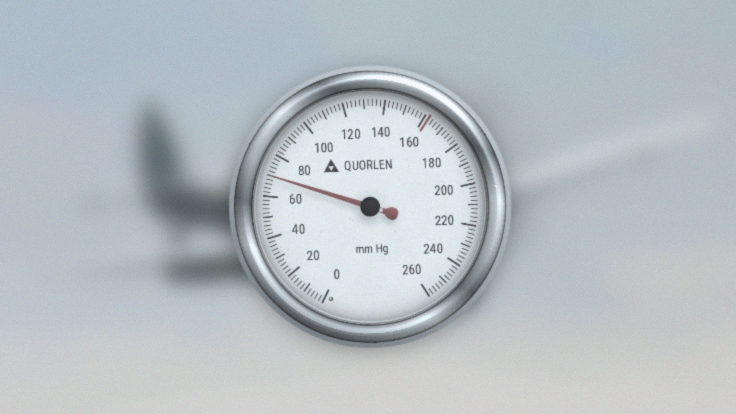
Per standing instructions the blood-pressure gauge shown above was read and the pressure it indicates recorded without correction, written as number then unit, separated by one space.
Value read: 70 mmHg
